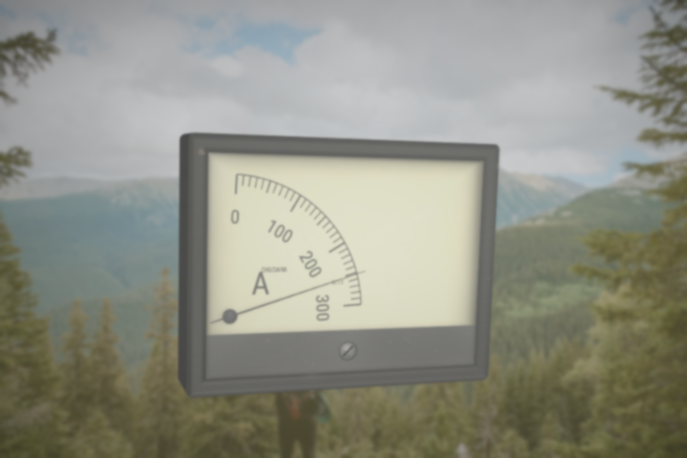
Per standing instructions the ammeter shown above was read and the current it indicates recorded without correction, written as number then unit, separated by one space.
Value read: 250 A
